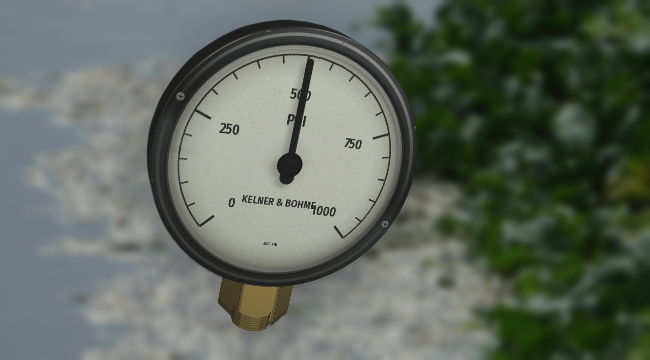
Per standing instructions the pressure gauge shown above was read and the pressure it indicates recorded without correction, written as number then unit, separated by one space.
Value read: 500 psi
